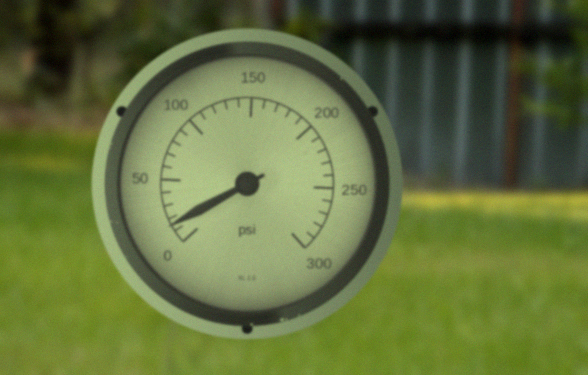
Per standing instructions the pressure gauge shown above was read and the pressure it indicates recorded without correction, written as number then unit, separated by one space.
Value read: 15 psi
